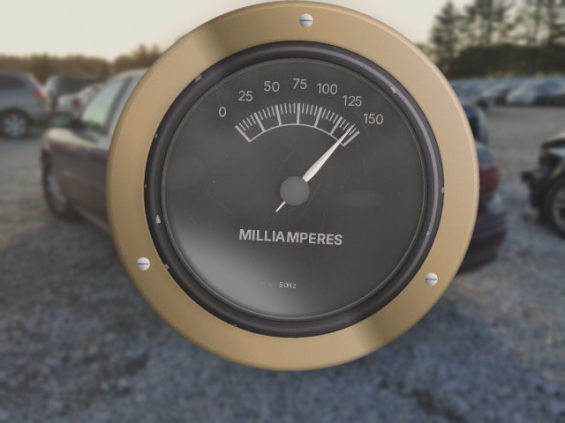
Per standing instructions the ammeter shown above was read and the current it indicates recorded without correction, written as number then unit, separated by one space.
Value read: 140 mA
